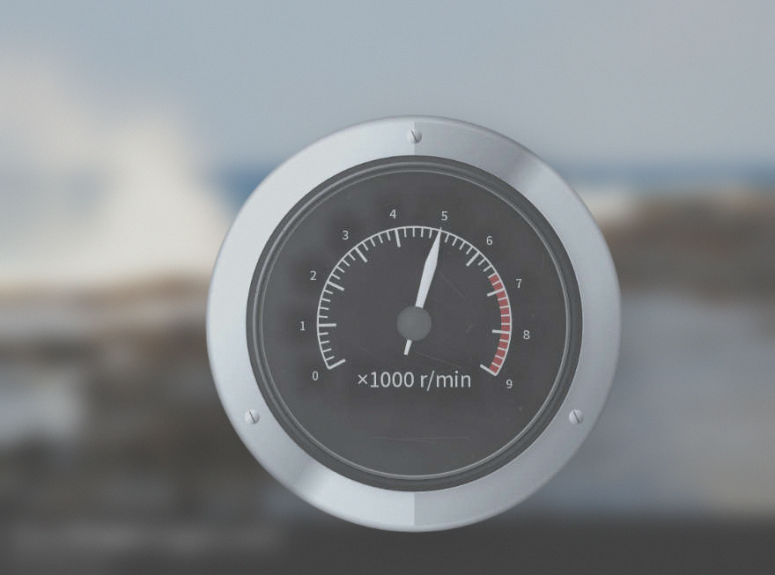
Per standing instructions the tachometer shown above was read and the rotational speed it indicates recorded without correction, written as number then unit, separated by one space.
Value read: 5000 rpm
